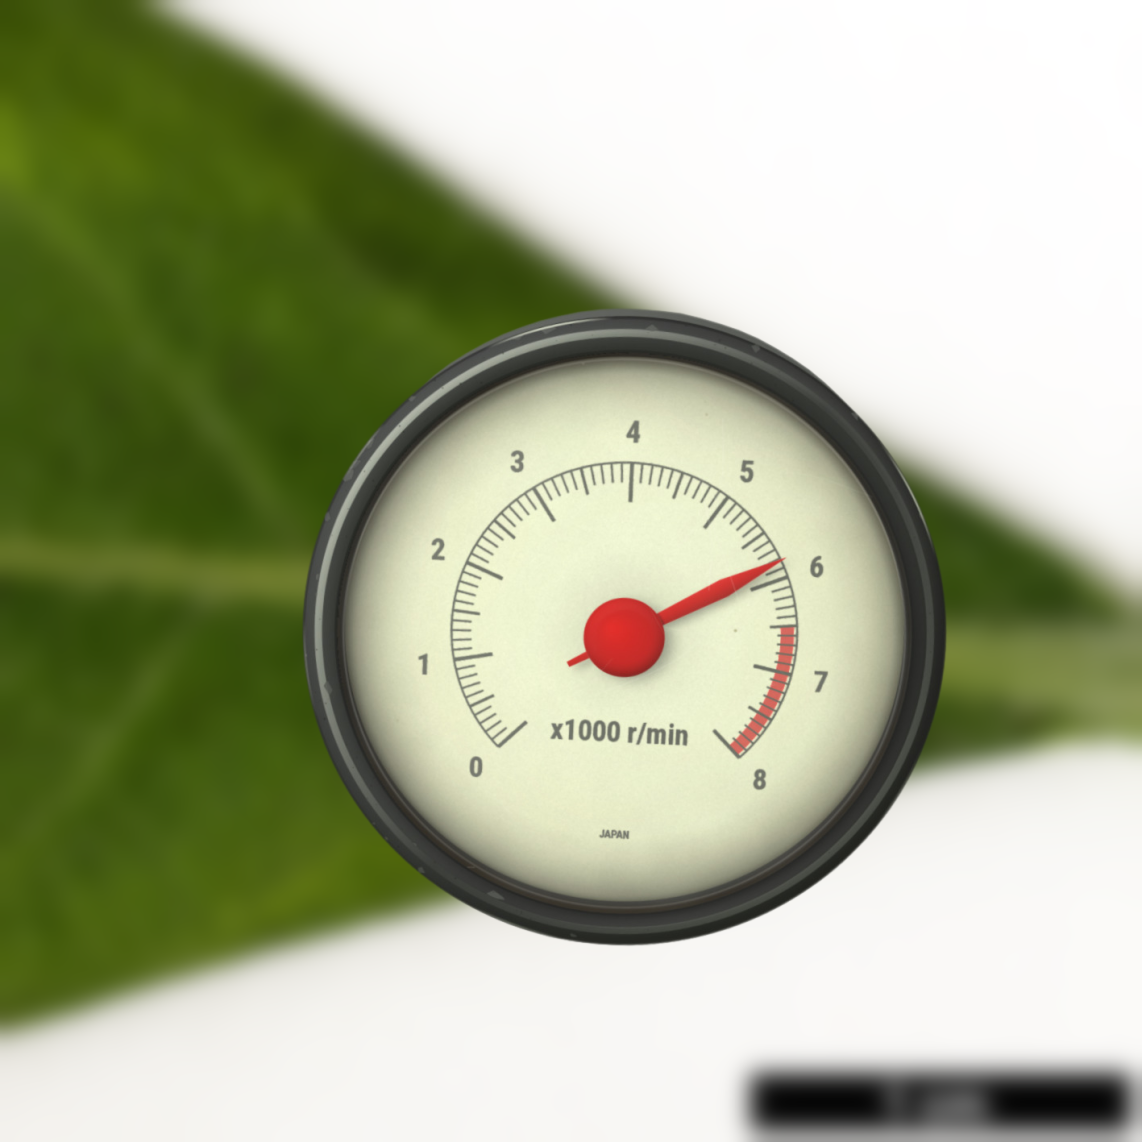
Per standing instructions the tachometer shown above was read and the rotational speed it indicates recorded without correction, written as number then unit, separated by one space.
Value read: 5800 rpm
